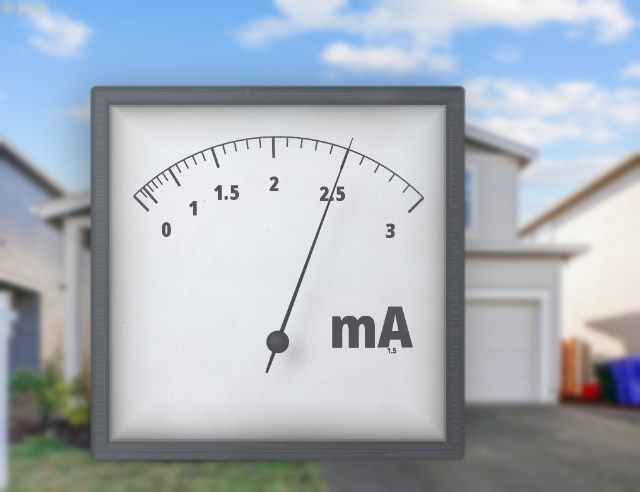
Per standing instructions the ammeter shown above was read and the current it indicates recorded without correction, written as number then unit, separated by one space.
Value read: 2.5 mA
